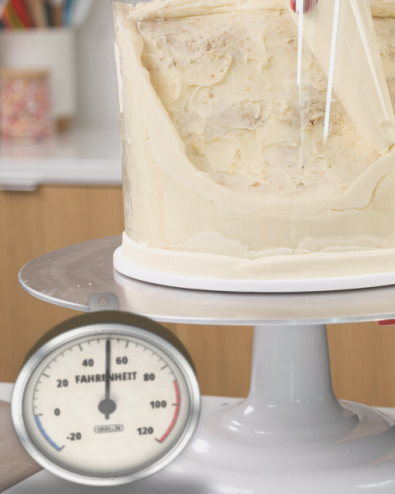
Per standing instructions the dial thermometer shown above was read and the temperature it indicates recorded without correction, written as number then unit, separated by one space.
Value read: 52 °F
